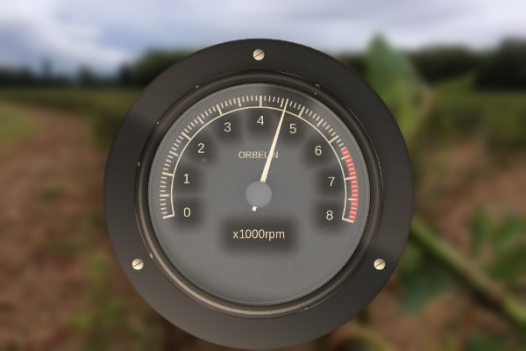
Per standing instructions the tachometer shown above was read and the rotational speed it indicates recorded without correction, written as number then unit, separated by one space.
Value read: 4600 rpm
